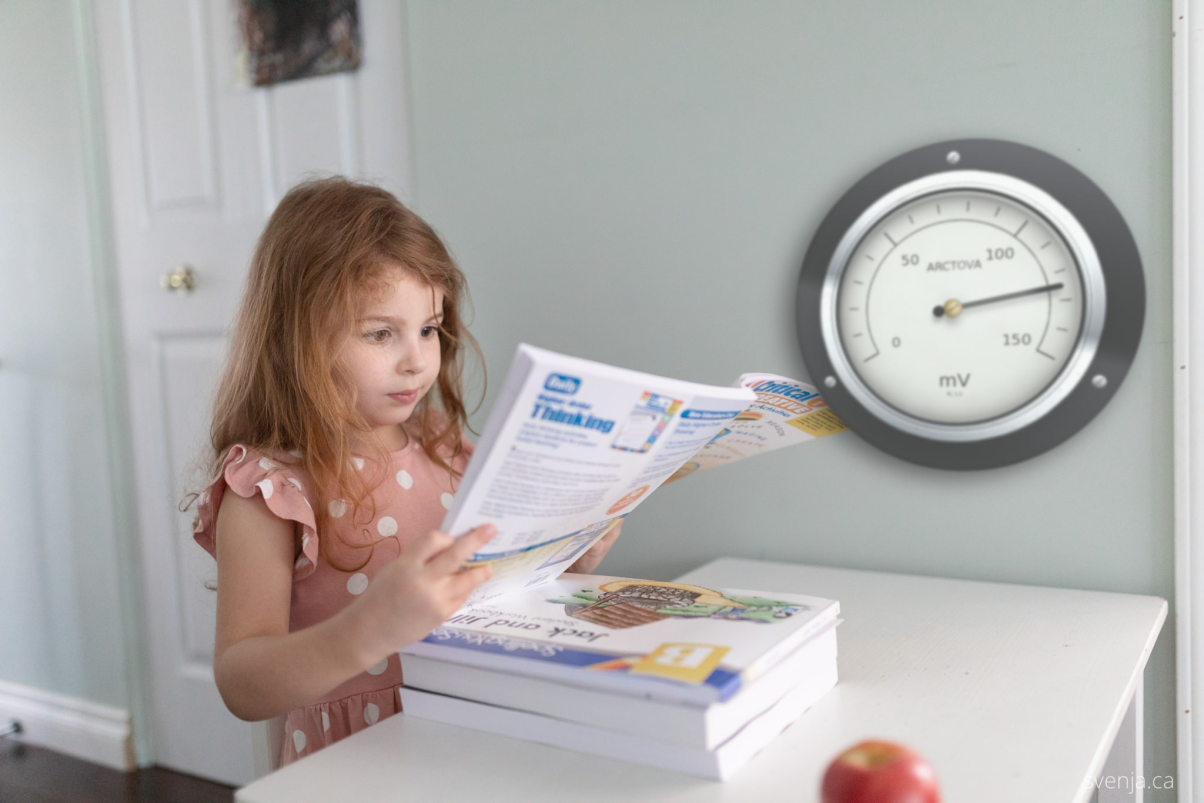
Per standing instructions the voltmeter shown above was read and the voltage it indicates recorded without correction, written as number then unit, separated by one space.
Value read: 125 mV
